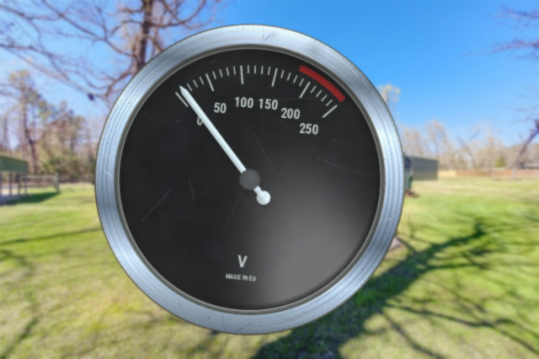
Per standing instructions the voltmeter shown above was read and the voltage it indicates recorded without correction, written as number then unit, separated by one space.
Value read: 10 V
